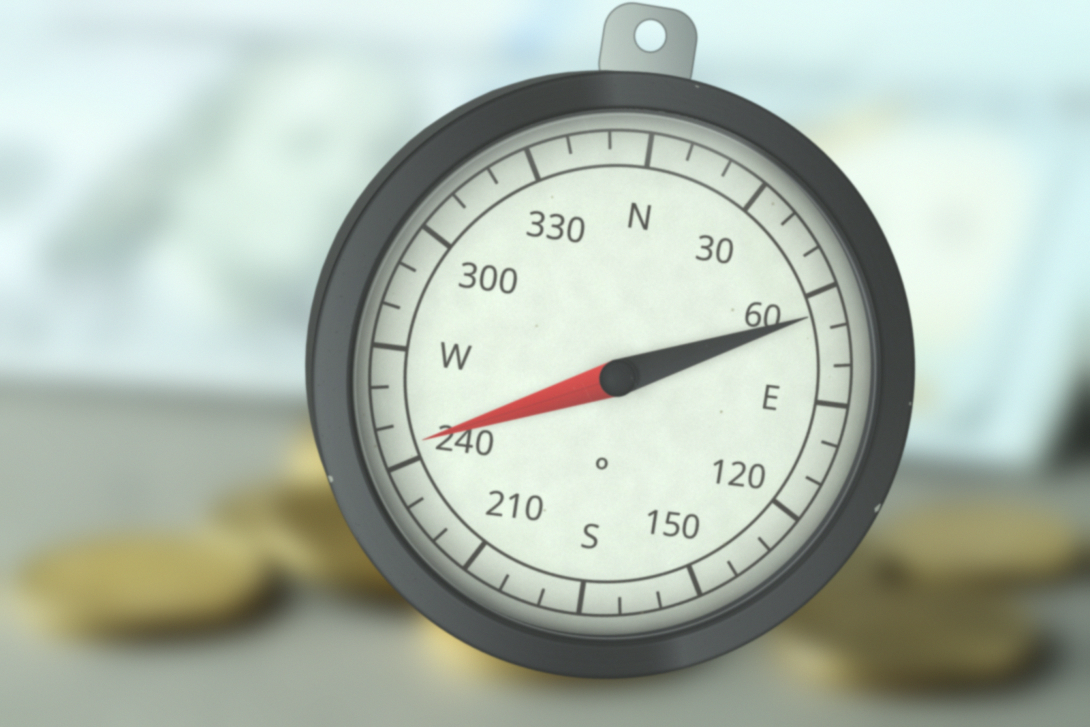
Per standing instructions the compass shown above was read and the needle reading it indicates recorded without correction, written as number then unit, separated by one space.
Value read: 245 °
